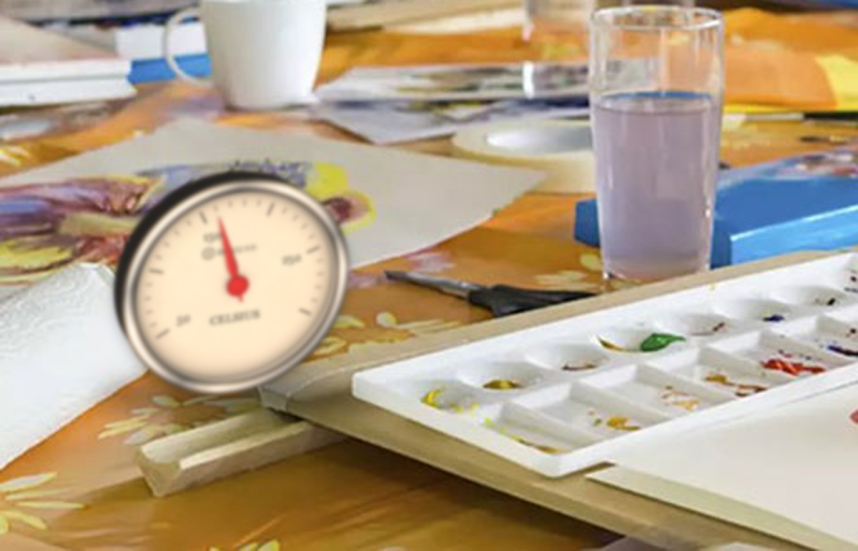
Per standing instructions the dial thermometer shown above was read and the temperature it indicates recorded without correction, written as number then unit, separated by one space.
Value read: 160 °C
